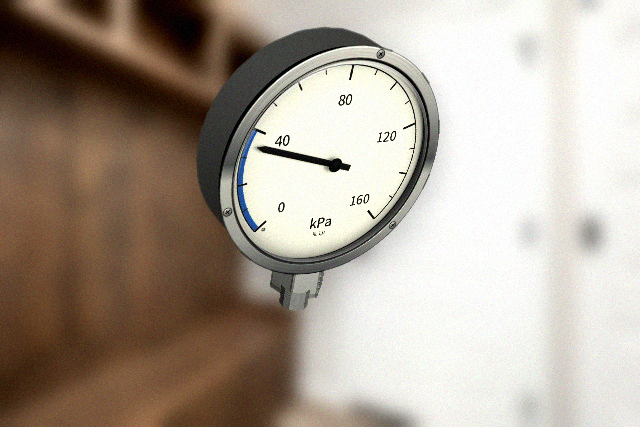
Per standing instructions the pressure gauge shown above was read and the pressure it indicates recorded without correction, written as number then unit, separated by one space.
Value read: 35 kPa
